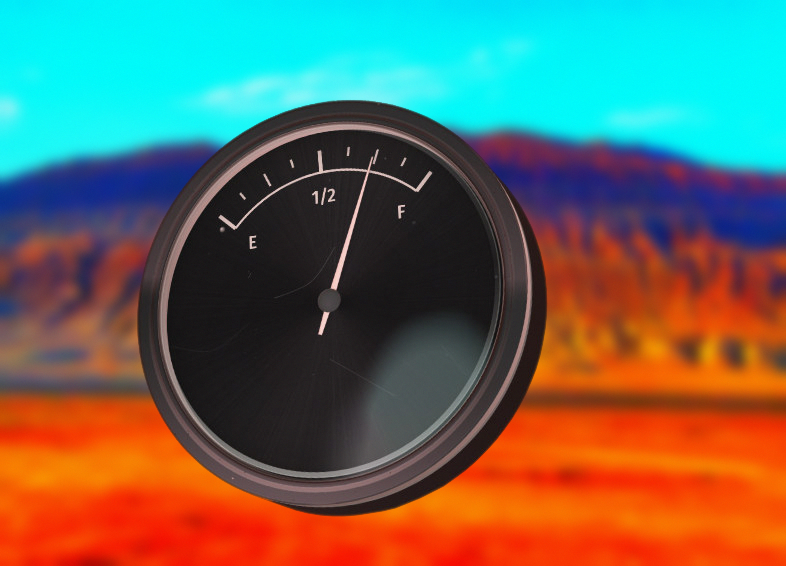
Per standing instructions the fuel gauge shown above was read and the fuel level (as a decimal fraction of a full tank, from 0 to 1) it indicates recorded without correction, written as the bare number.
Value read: 0.75
